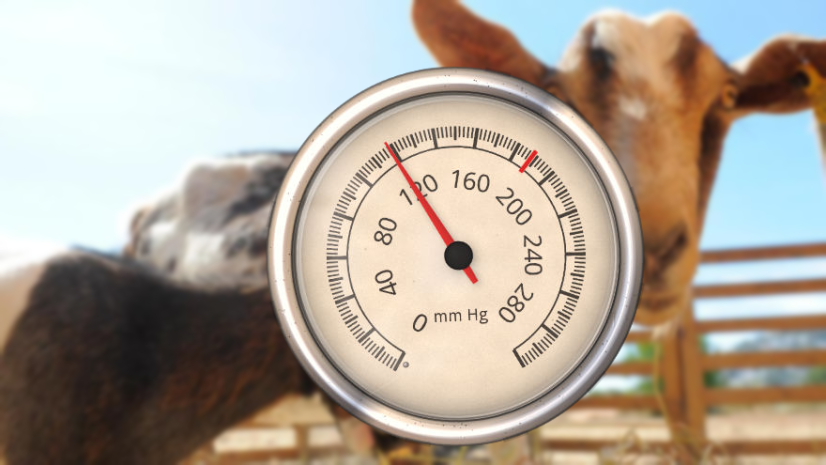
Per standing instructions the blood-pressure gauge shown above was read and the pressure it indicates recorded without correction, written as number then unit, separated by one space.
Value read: 118 mmHg
